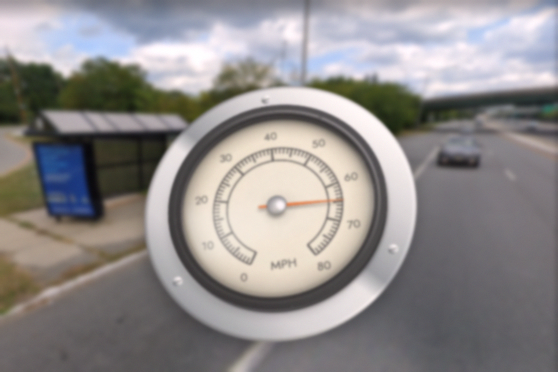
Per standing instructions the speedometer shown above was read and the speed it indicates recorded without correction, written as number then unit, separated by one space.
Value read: 65 mph
